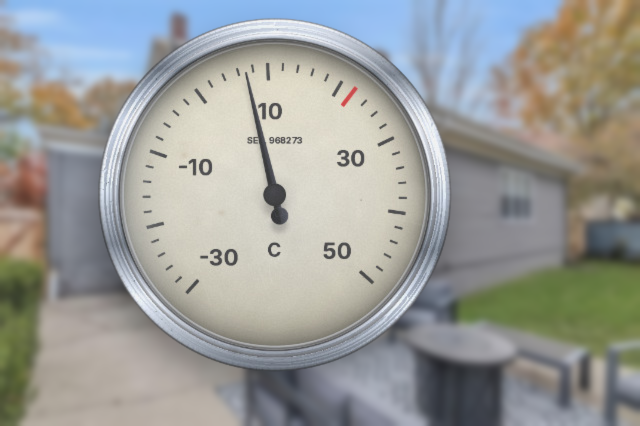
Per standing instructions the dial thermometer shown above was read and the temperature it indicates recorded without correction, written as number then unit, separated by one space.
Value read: 7 °C
